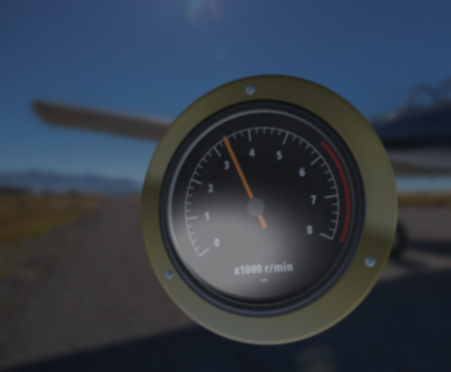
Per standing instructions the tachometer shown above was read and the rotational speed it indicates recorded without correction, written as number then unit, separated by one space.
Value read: 3400 rpm
